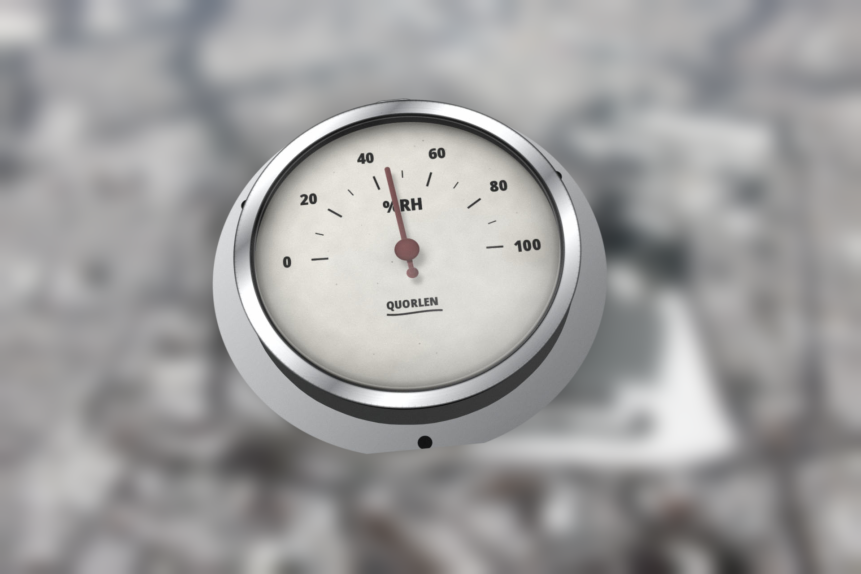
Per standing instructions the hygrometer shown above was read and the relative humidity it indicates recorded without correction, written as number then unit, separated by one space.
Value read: 45 %
